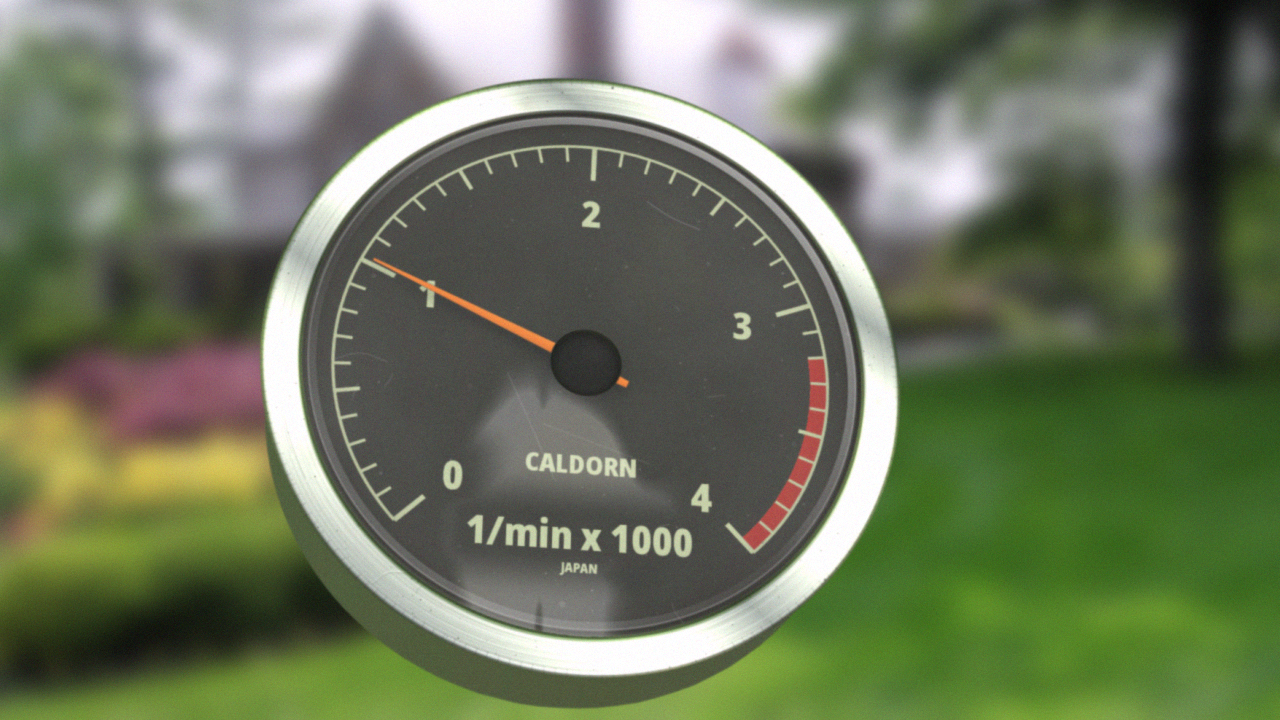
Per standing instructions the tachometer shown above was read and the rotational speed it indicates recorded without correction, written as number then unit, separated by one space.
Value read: 1000 rpm
